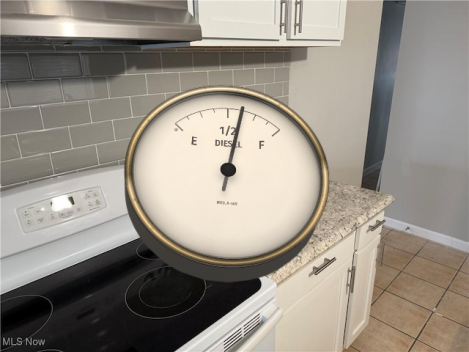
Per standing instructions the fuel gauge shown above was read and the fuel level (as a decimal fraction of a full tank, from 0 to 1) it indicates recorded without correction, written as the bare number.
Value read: 0.625
